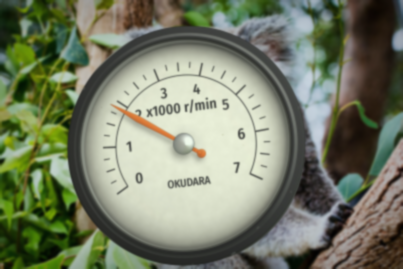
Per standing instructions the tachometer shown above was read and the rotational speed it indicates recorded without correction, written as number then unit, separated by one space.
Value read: 1875 rpm
